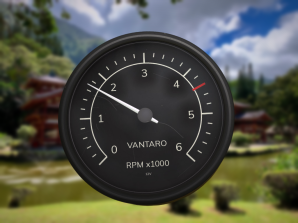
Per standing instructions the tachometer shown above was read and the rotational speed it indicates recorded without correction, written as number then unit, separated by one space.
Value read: 1700 rpm
